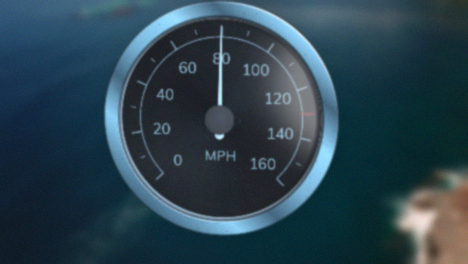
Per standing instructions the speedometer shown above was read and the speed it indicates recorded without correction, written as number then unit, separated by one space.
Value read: 80 mph
